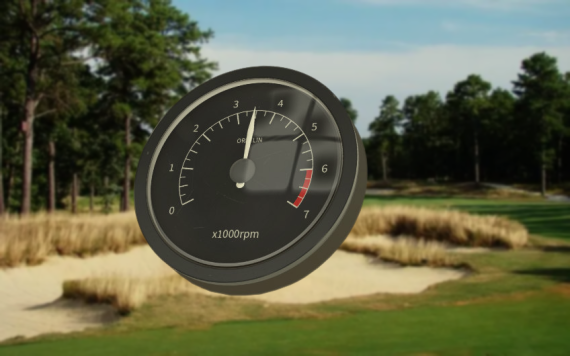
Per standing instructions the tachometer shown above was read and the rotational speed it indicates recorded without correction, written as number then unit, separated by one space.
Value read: 3500 rpm
